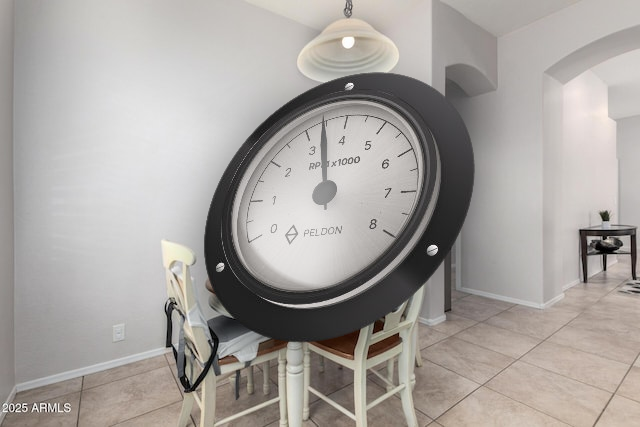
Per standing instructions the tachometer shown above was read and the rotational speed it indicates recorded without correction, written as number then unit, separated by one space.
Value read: 3500 rpm
